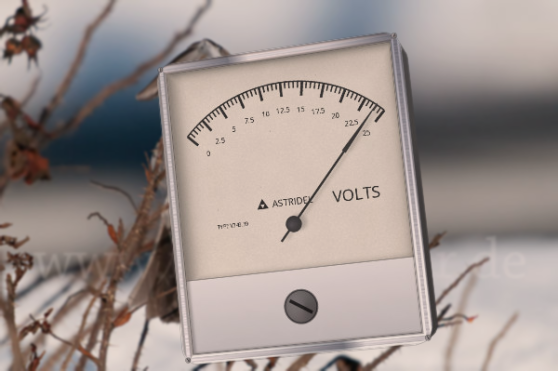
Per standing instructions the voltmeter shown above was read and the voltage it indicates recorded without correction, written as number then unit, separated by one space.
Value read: 24 V
